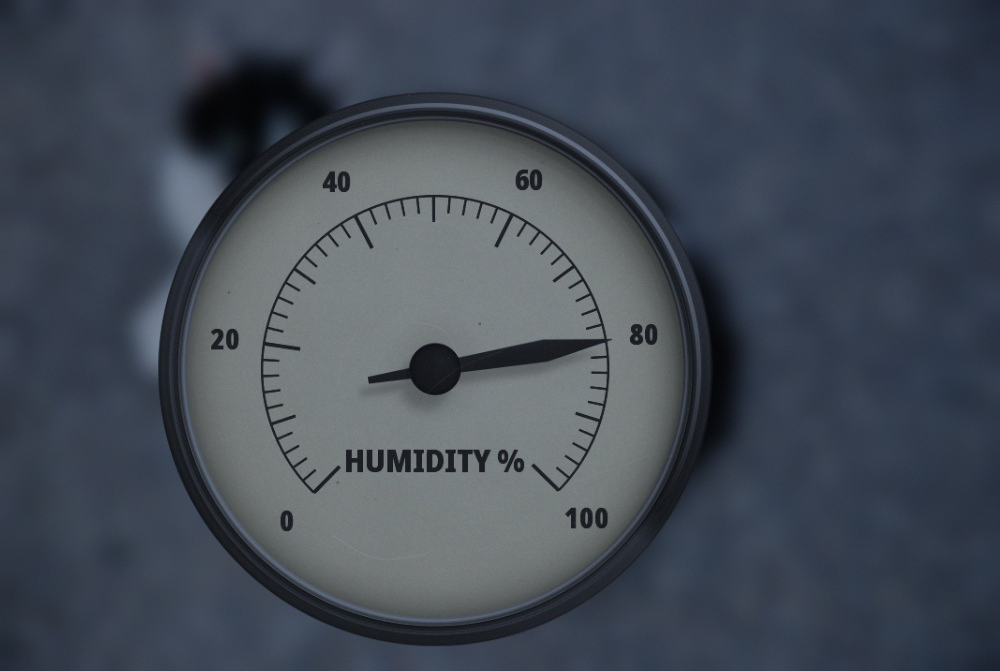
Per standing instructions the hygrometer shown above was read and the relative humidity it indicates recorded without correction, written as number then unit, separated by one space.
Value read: 80 %
